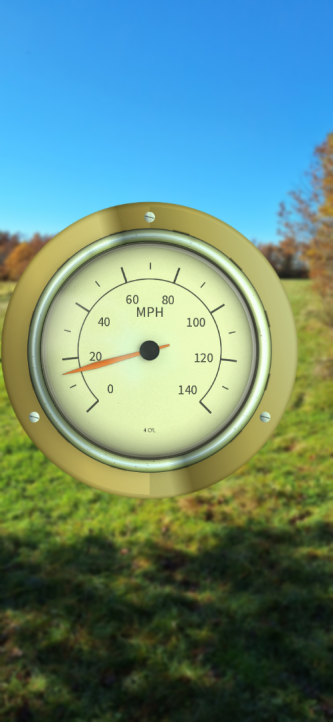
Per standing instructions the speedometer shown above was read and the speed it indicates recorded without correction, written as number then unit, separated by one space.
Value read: 15 mph
